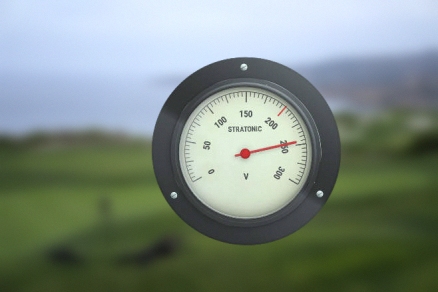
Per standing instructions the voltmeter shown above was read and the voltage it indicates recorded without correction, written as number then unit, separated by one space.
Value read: 245 V
